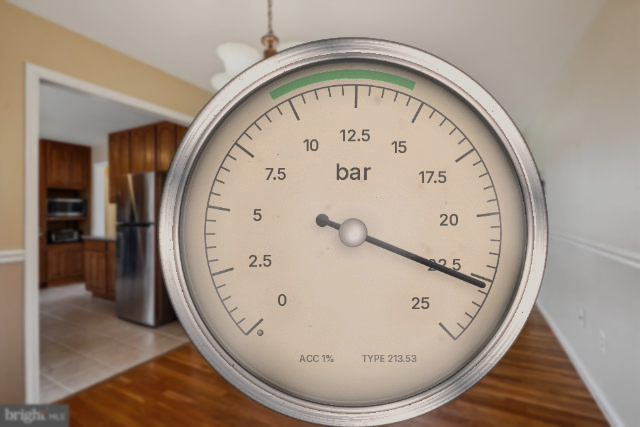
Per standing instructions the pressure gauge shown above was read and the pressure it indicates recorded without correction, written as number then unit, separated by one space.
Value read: 22.75 bar
